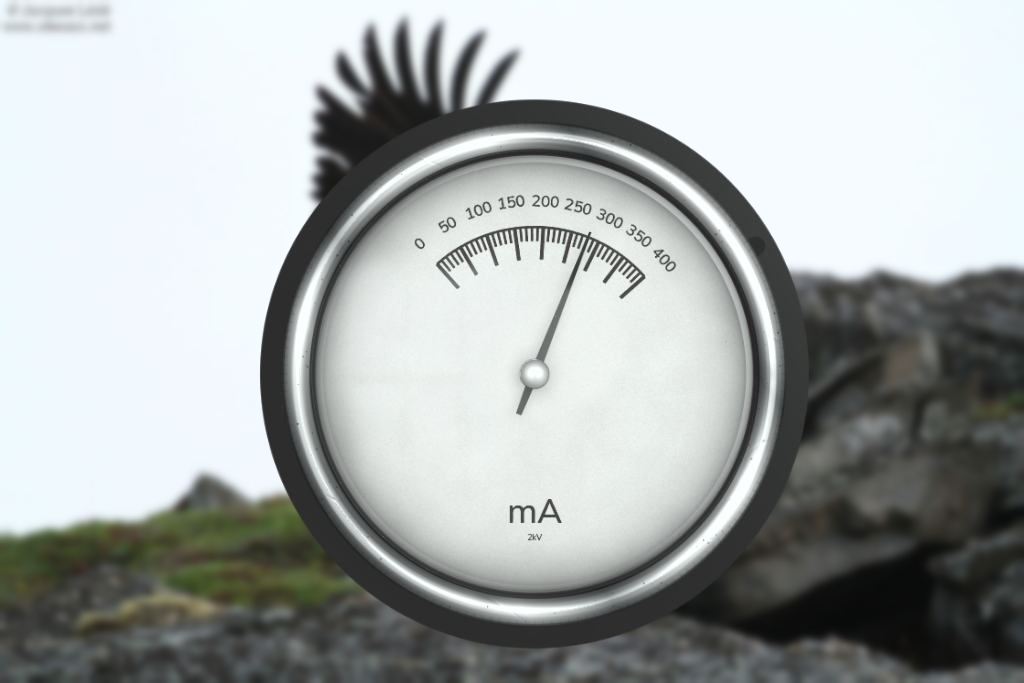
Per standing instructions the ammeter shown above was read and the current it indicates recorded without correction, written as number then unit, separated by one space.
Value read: 280 mA
